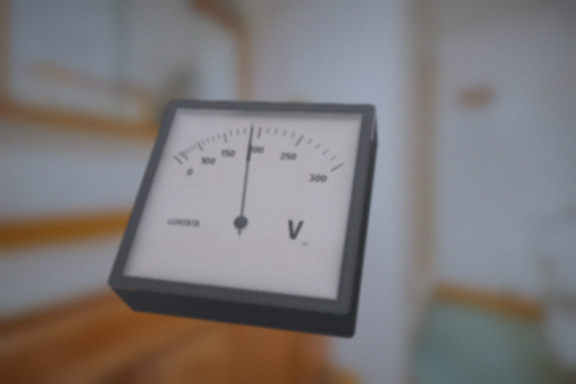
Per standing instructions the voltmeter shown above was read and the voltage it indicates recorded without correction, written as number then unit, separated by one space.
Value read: 190 V
